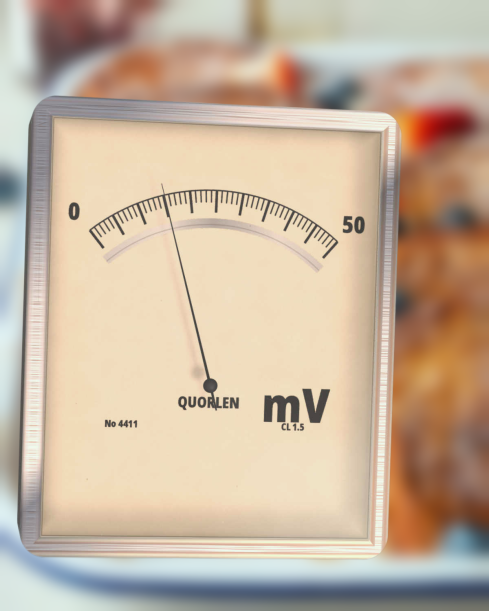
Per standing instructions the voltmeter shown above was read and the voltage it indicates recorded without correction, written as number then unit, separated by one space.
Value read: 15 mV
